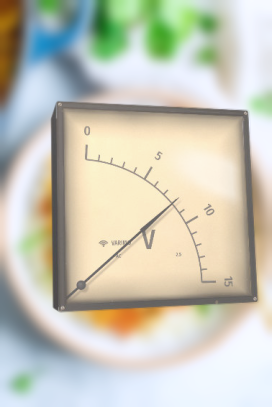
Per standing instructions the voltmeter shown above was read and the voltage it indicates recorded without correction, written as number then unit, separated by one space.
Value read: 8 V
